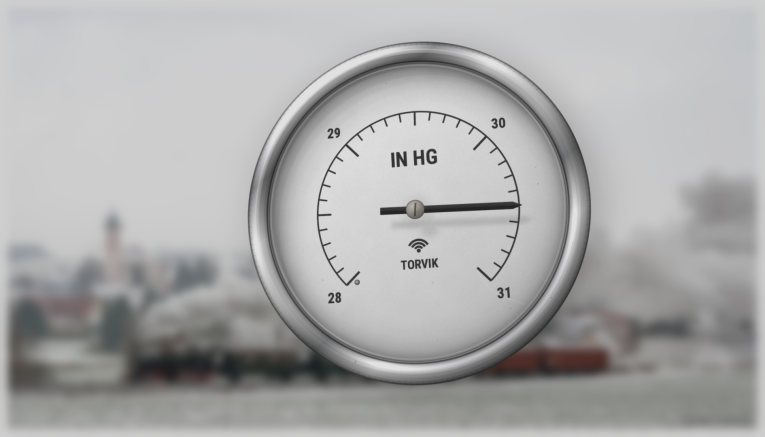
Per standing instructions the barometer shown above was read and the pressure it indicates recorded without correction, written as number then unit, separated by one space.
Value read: 30.5 inHg
